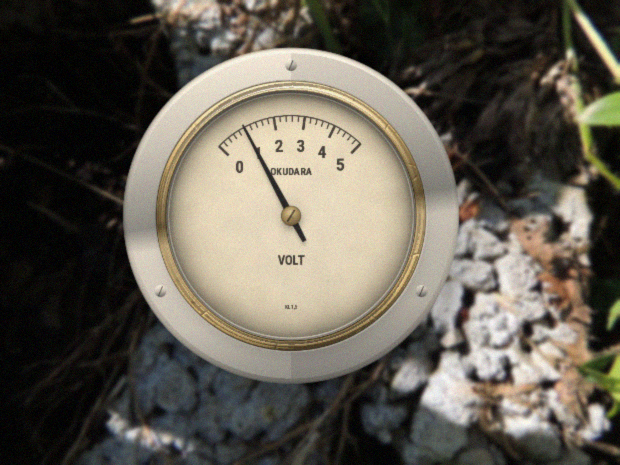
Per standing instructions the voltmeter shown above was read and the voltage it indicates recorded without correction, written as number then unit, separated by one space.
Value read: 1 V
